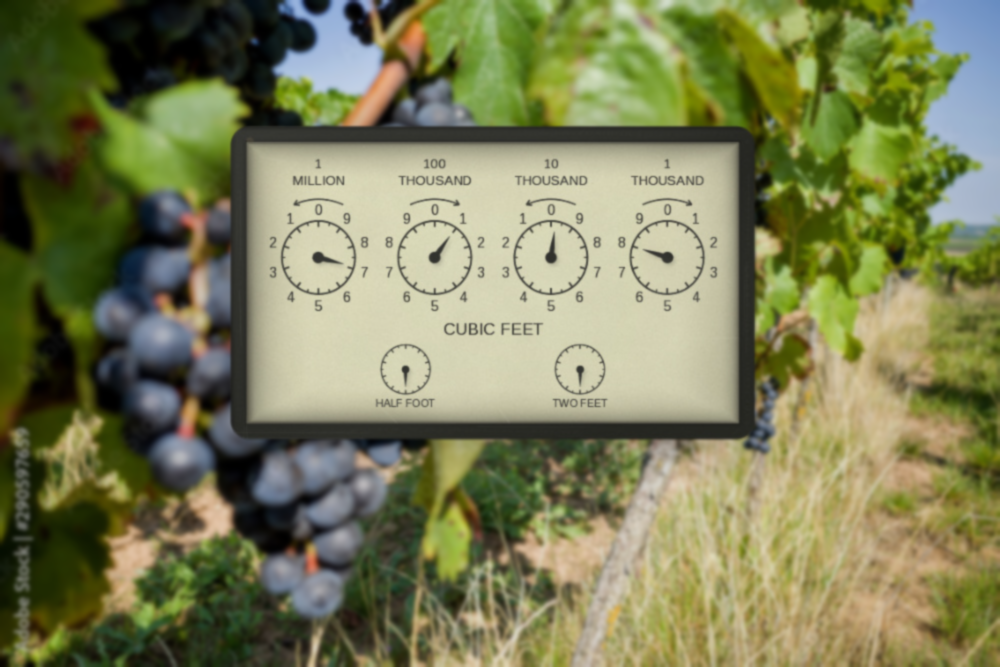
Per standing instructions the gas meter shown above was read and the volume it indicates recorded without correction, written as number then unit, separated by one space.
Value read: 709800 ft³
